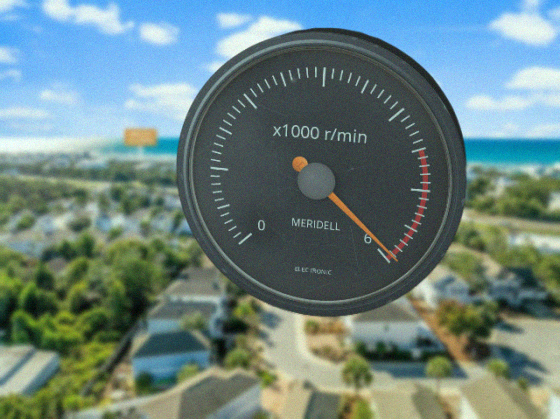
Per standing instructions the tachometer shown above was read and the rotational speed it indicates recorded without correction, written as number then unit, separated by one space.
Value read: 5900 rpm
